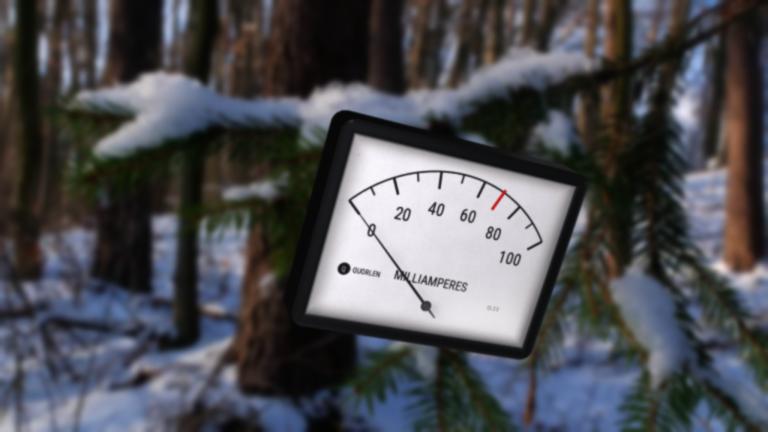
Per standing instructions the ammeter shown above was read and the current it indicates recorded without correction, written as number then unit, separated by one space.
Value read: 0 mA
